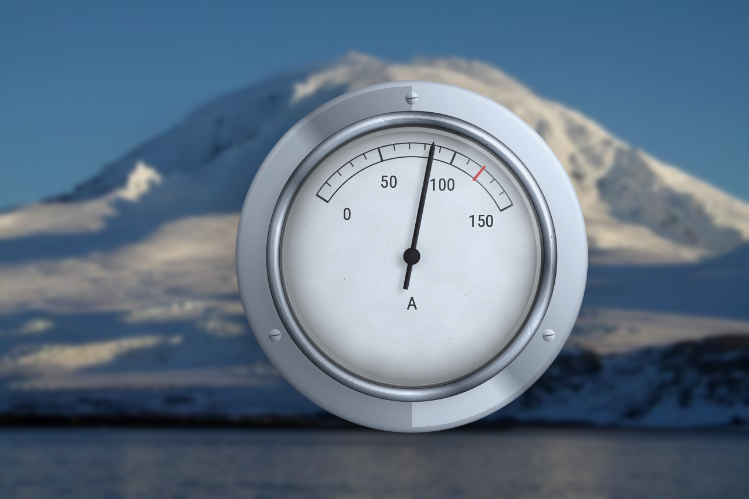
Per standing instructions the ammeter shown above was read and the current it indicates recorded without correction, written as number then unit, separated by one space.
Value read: 85 A
